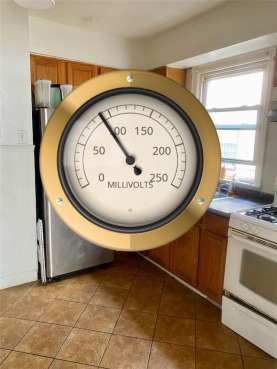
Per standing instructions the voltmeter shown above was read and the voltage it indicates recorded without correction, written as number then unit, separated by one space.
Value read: 90 mV
